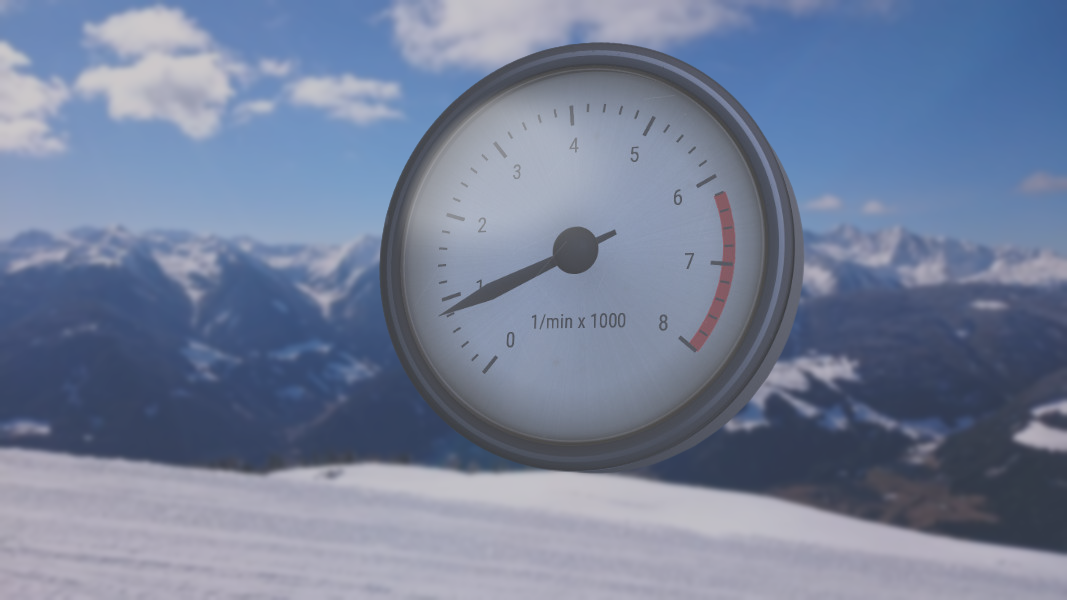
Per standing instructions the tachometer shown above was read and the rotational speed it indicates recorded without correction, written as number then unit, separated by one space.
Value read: 800 rpm
